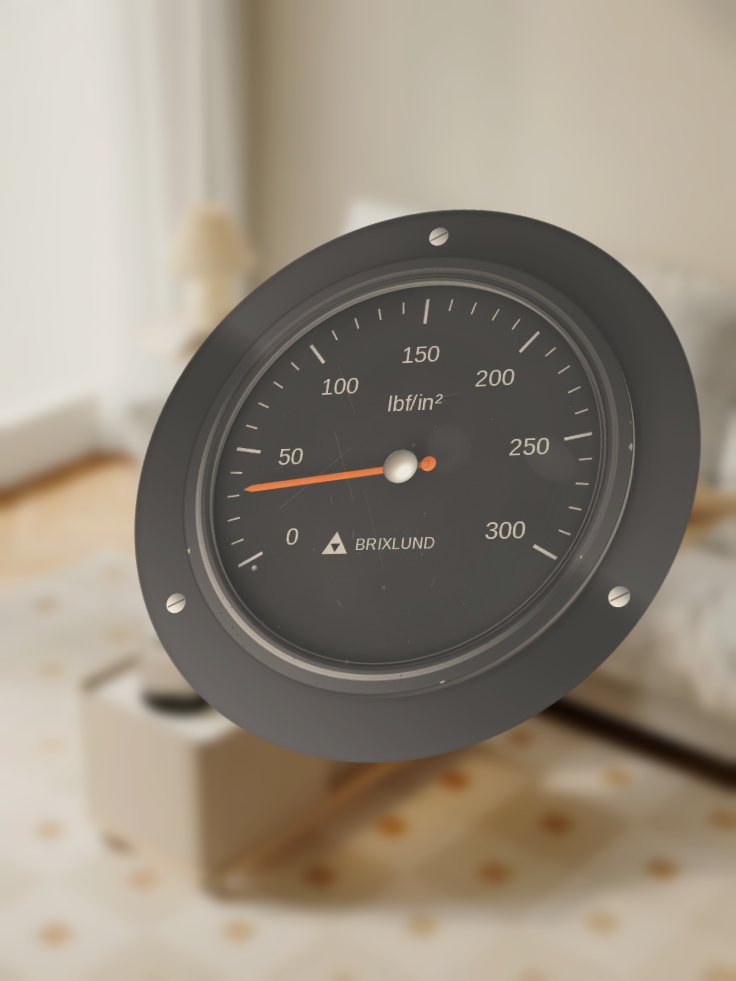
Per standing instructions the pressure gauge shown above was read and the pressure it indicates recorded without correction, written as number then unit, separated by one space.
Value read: 30 psi
